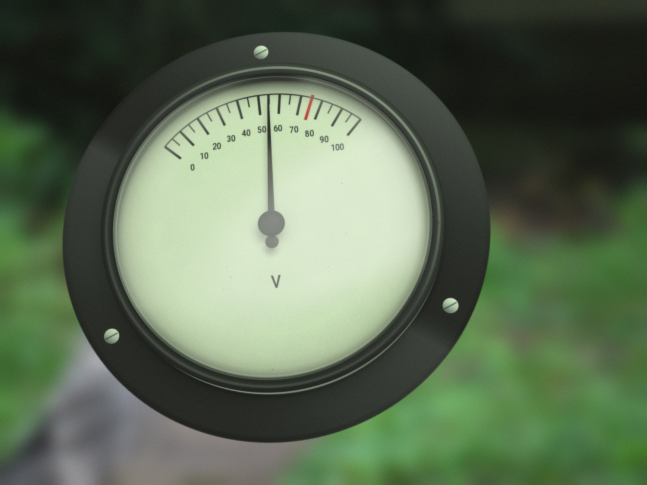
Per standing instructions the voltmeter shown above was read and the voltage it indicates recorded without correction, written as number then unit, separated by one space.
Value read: 55 V
